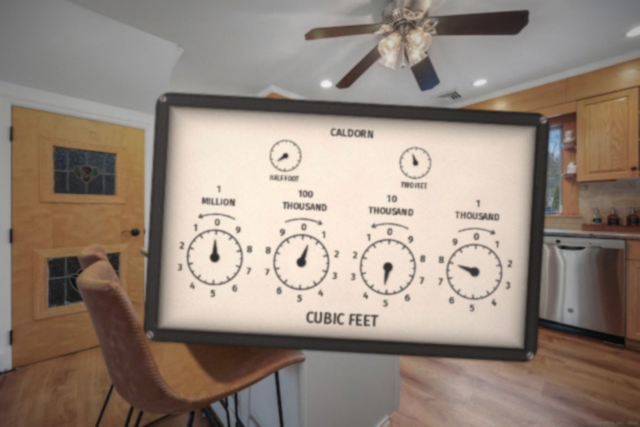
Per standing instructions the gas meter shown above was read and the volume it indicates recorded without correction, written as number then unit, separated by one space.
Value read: 4800 ft³
